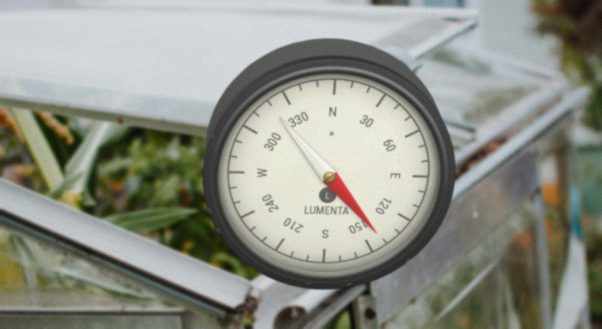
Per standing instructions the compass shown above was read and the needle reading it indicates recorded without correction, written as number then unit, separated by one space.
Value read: 140 °
